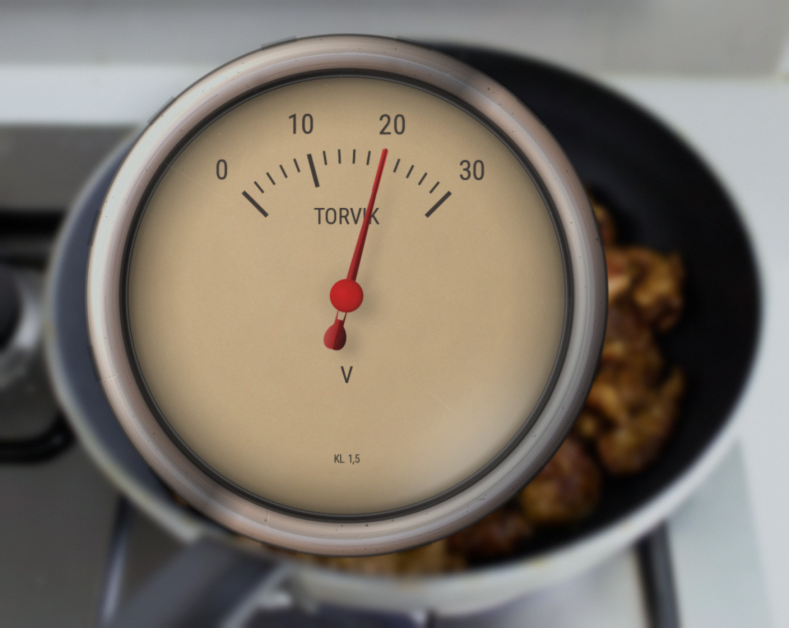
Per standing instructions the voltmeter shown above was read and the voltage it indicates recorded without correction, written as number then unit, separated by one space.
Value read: 20 V
